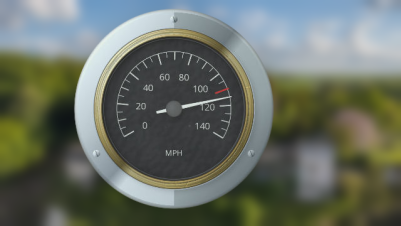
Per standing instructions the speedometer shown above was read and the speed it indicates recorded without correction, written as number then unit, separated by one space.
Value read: 115 mph
